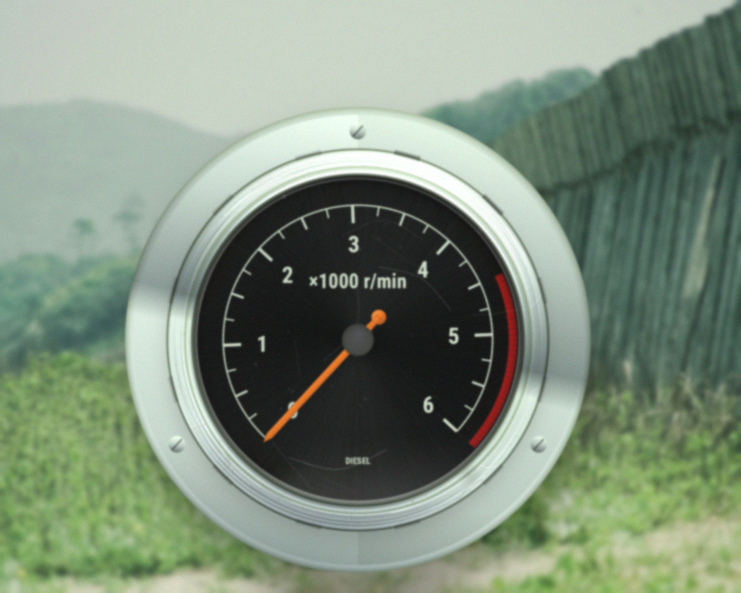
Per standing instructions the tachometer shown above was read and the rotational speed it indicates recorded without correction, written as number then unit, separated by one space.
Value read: 0 rpm
